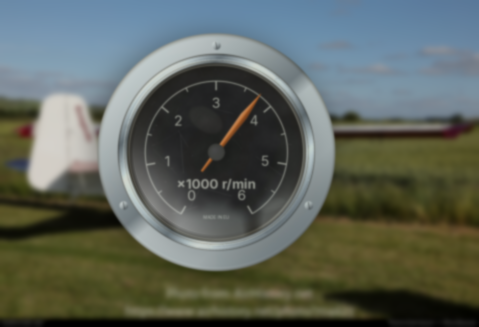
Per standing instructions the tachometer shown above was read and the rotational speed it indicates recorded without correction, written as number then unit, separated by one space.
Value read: 3750 rpm
